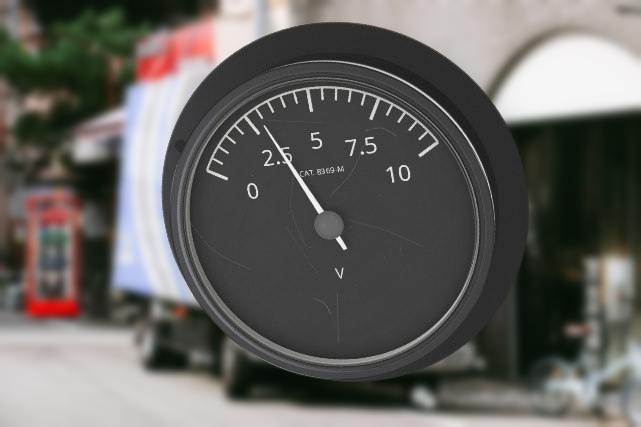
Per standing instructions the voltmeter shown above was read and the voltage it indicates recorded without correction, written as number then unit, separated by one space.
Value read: 3 V
